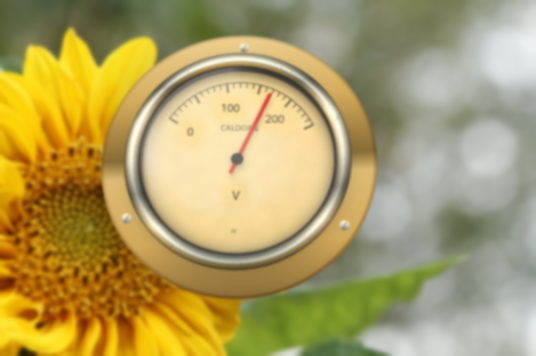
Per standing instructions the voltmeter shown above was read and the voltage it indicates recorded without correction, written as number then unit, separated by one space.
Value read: 170 V
